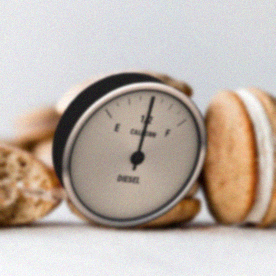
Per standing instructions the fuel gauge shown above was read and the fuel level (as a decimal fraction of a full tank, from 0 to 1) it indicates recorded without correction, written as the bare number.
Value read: 0.5
